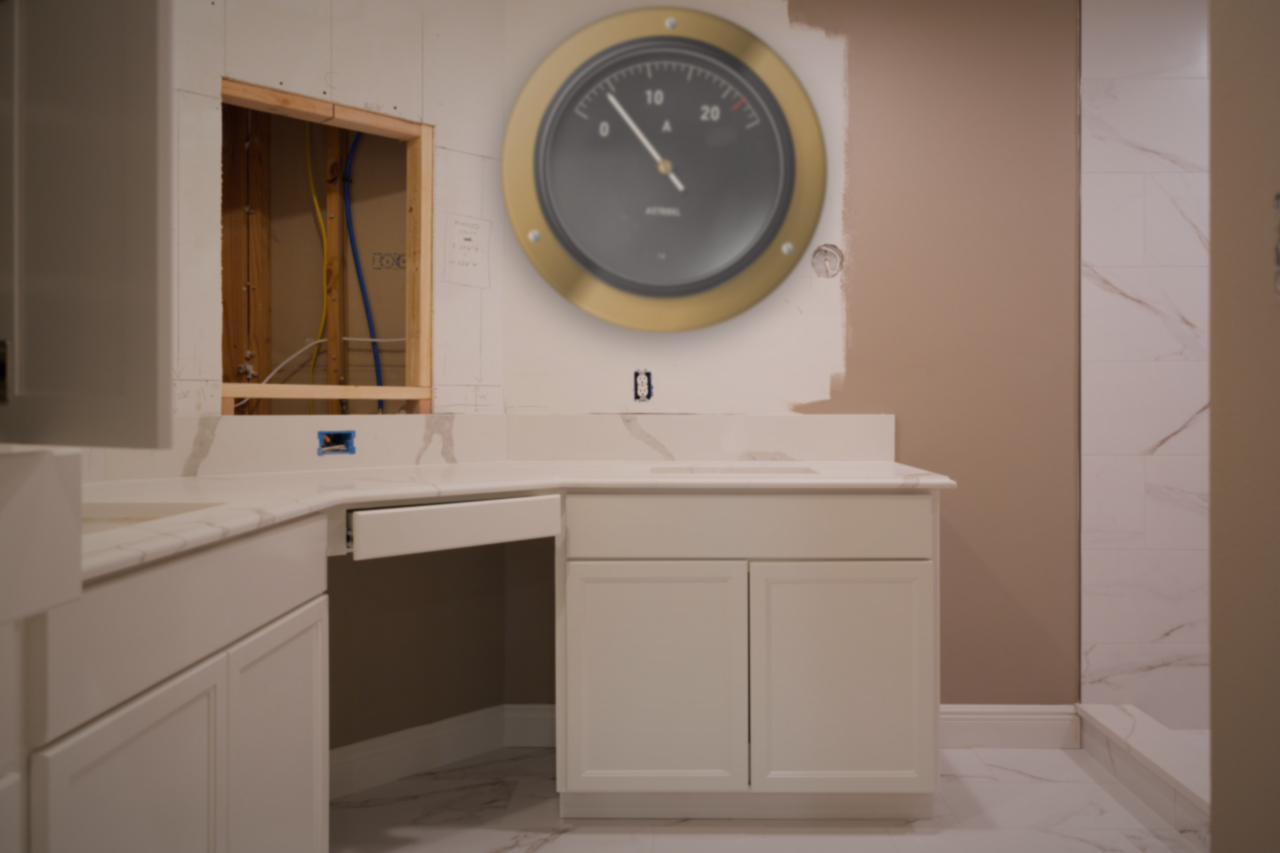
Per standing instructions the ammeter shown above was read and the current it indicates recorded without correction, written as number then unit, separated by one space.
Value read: 4 A
